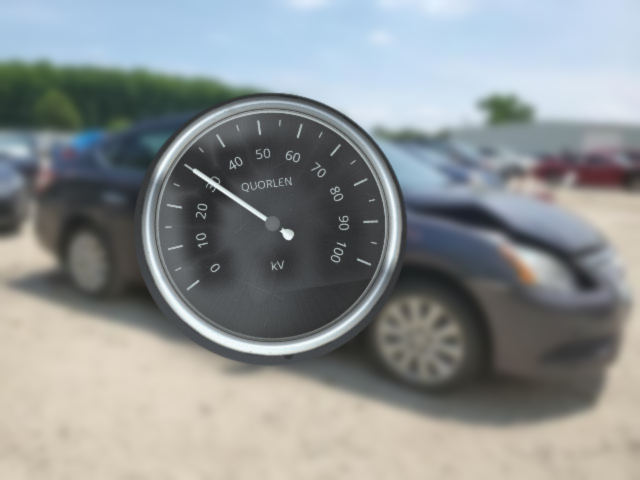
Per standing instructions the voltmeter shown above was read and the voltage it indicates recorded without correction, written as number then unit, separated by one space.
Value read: 30 kV
